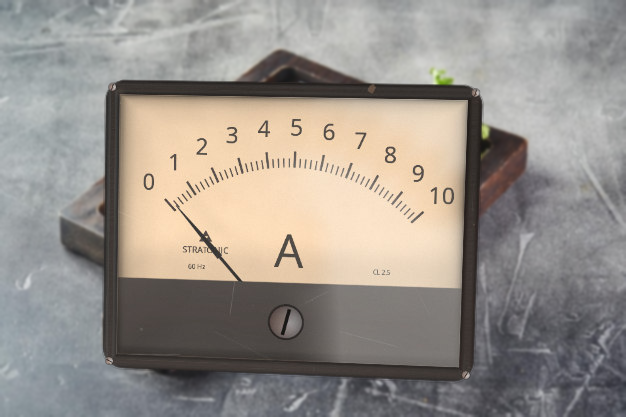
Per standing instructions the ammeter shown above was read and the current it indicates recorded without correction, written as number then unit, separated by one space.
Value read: 0.2 A
